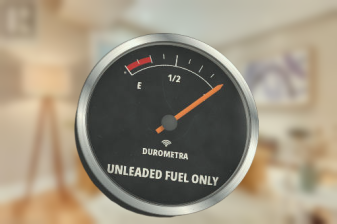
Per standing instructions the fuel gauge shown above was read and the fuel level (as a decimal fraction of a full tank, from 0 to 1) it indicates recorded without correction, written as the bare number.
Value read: 1
